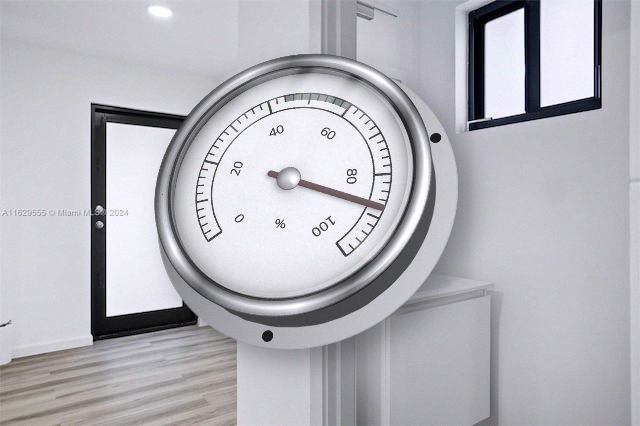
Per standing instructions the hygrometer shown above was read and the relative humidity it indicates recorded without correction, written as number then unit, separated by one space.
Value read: 88 %
